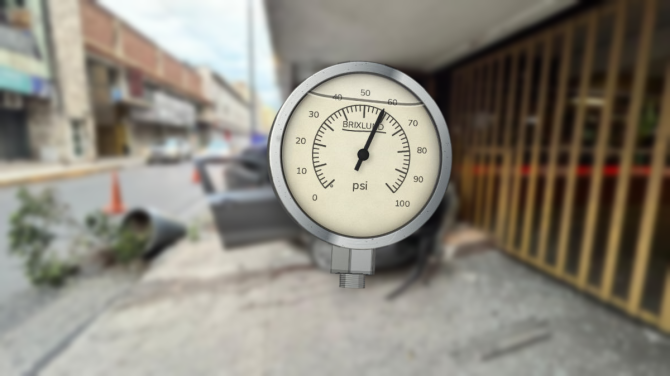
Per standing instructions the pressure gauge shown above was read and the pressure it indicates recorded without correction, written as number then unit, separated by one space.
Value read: 58 psi
